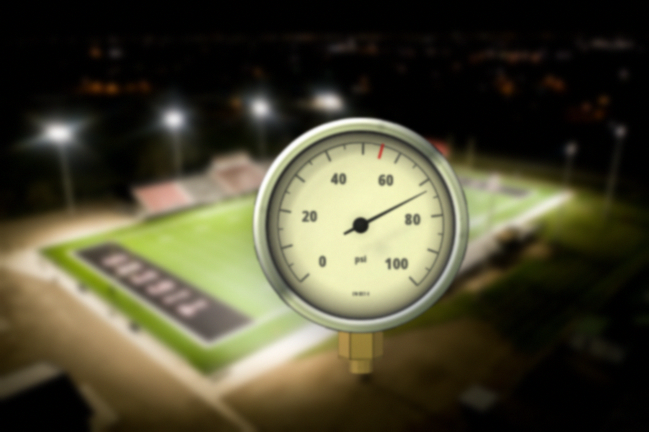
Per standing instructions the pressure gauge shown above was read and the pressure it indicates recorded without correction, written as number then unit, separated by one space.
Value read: 72.5 psi
